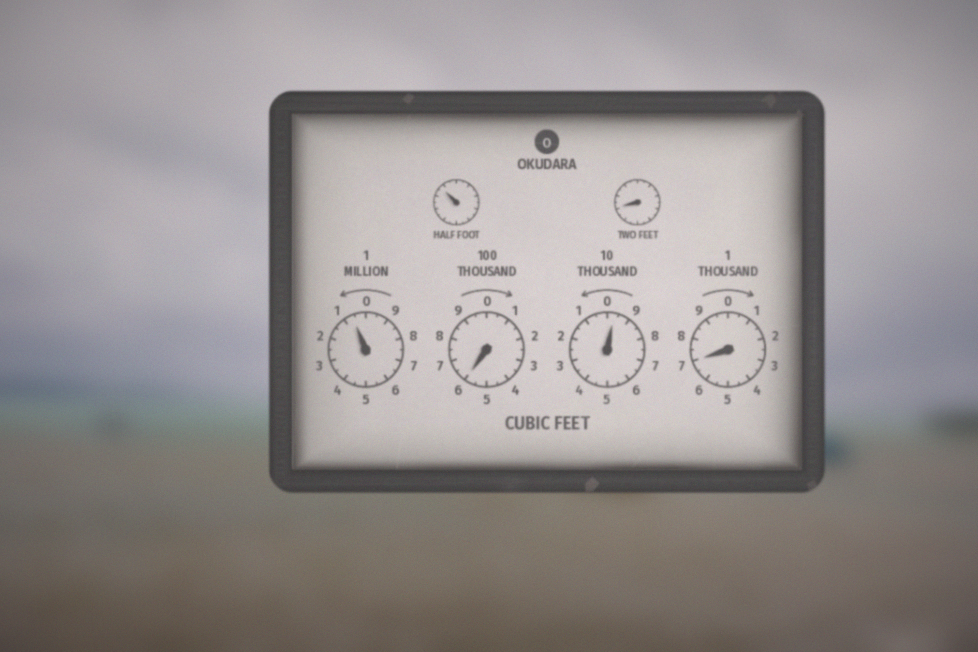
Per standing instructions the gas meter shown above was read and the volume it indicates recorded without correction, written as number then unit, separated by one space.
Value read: 59700 ft³
